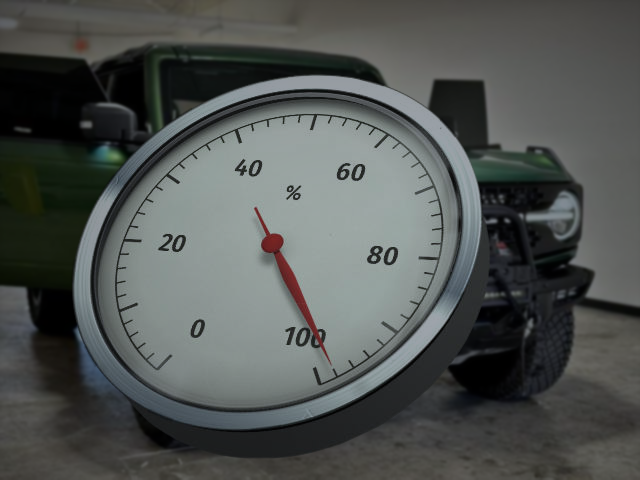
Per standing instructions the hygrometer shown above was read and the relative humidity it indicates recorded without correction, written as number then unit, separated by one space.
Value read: 98 %
